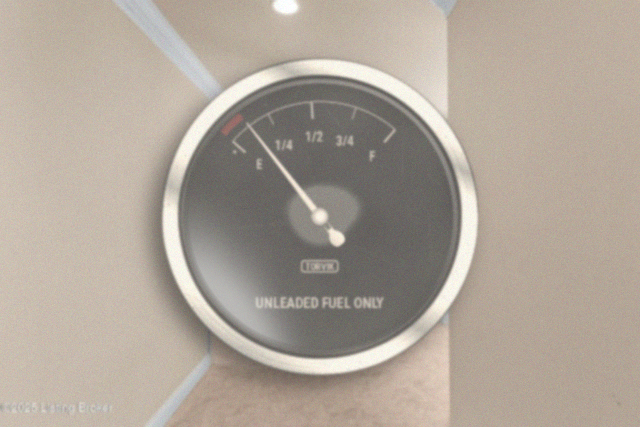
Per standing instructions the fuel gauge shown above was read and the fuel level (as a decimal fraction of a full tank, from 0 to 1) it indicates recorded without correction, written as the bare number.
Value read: 0.125
